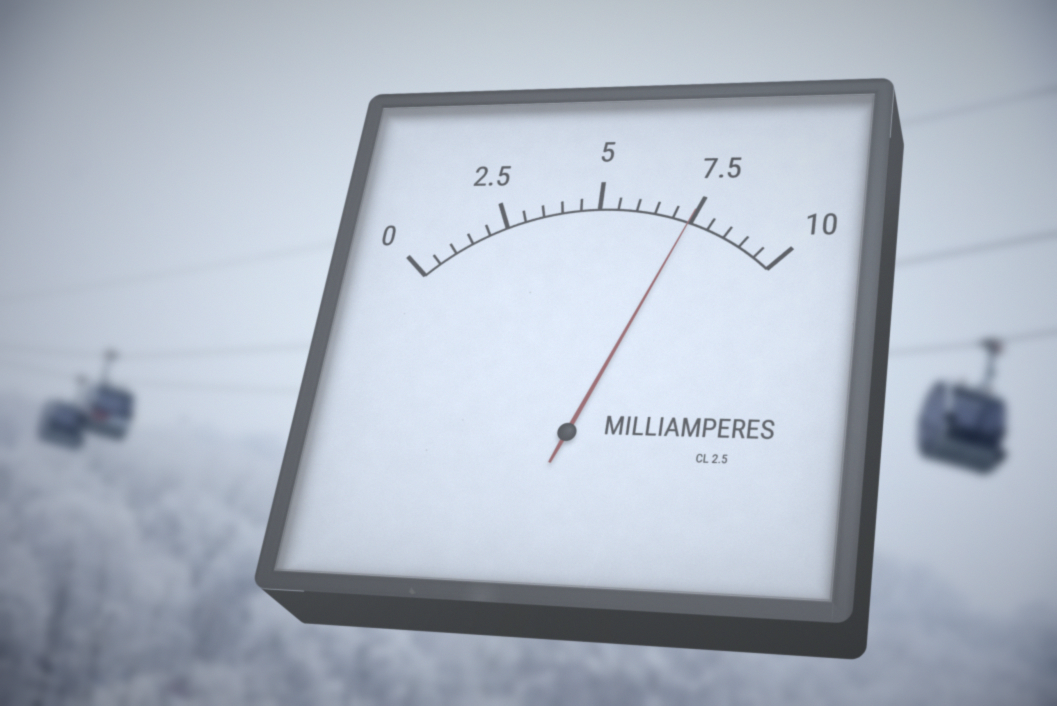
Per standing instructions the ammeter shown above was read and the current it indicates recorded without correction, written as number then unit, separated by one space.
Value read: 7.5 mA
